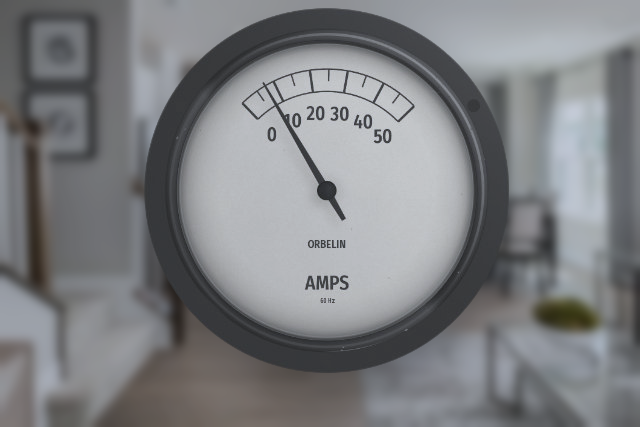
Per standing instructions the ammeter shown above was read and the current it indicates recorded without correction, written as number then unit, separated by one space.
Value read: 7.5 A
